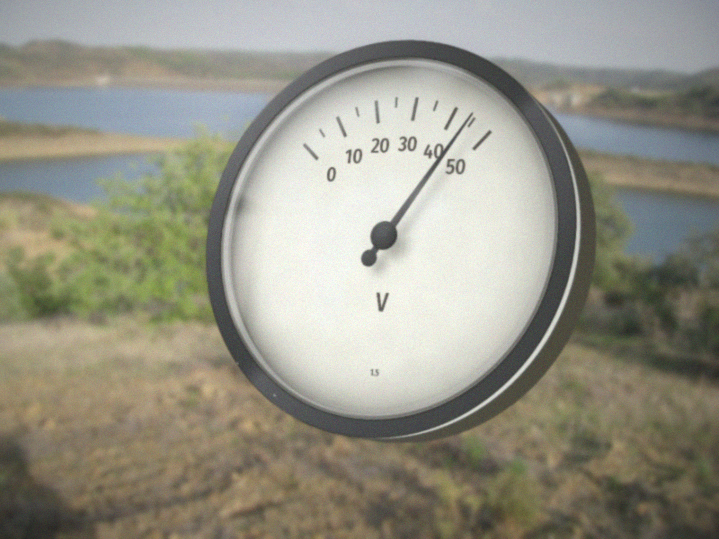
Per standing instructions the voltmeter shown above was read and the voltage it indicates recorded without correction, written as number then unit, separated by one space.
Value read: 45 V
